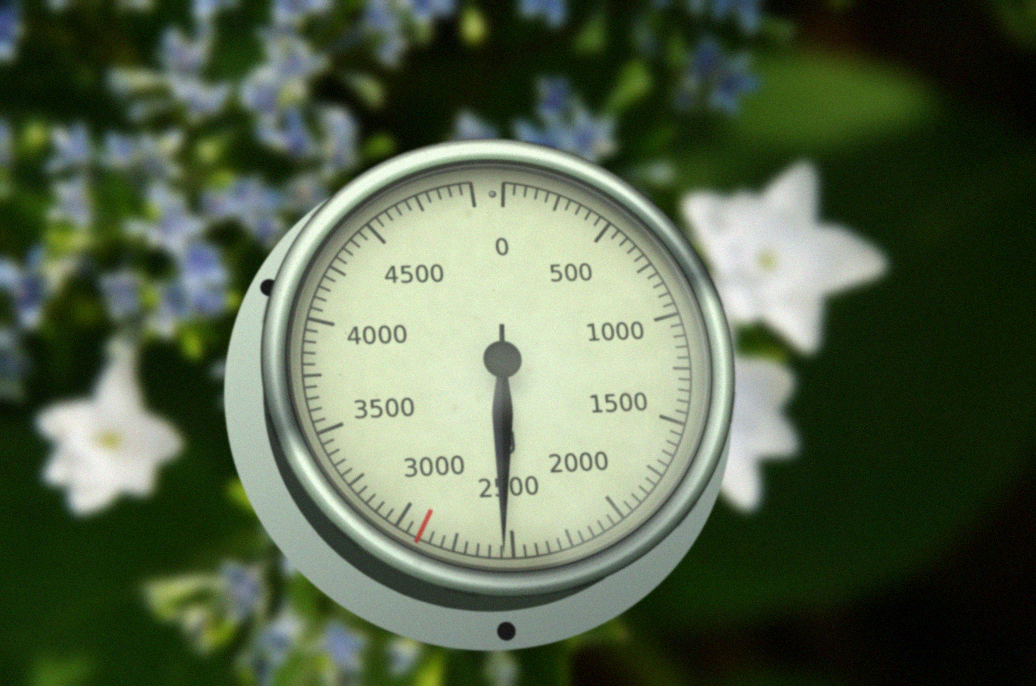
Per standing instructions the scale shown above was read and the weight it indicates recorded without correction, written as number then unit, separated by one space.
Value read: 2550 g
